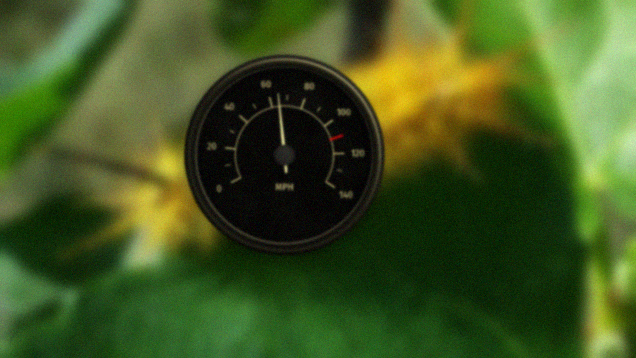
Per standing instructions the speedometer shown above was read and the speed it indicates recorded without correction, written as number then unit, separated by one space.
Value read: 65 mph
